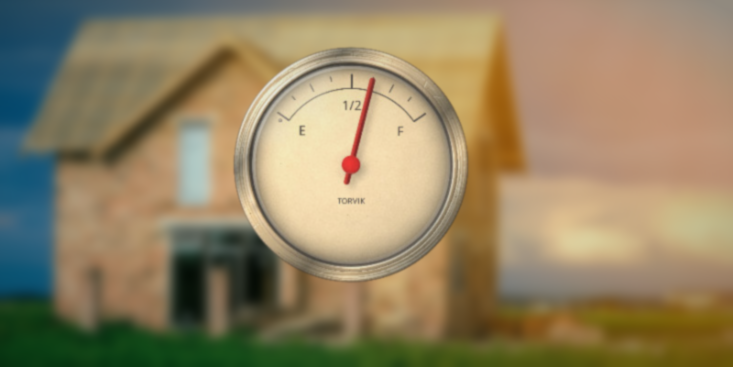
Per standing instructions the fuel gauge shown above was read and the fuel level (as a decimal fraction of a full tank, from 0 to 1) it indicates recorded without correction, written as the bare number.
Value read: 0.625
